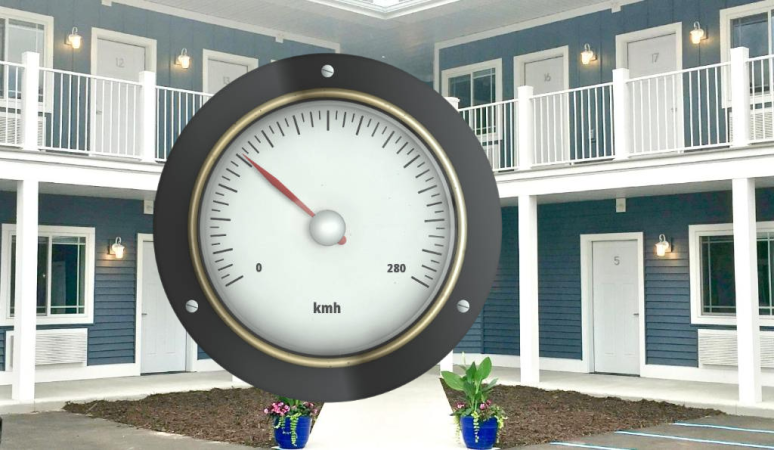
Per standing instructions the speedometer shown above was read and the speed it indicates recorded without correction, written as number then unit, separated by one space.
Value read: 82.5 km/h
